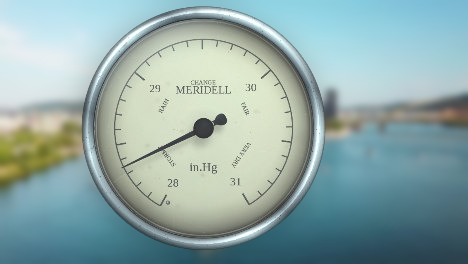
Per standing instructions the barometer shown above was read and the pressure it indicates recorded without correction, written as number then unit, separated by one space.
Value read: 28.35 inHg
